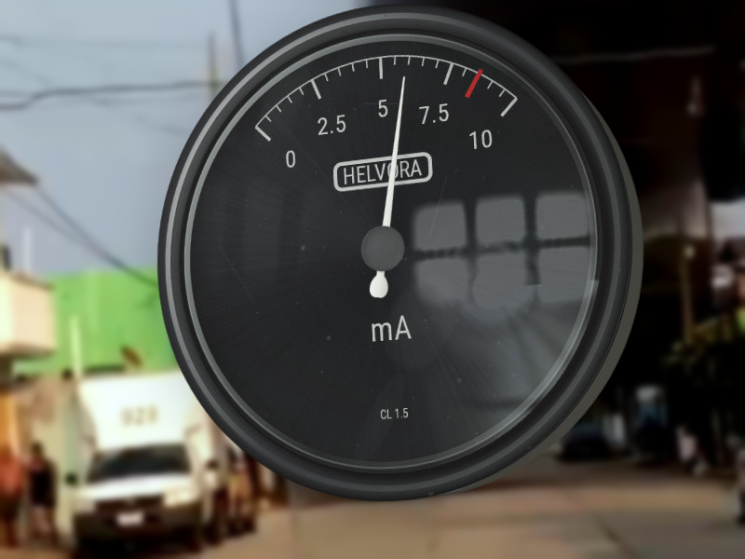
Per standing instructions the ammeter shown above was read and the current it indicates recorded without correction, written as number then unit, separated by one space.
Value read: 6 mA
